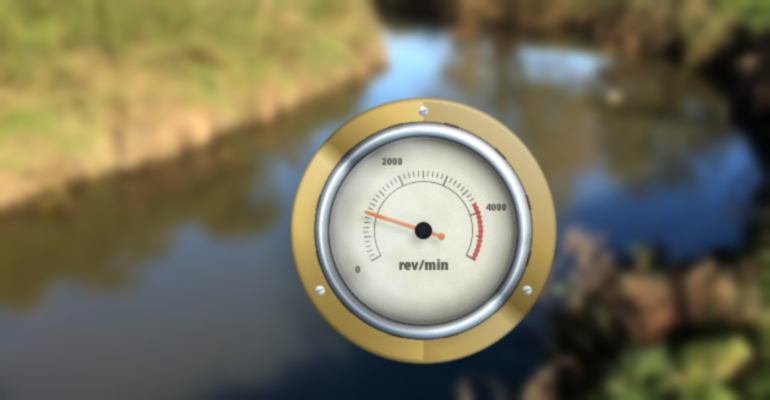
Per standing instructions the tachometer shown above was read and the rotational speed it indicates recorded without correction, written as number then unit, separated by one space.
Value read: 1000 rpm
